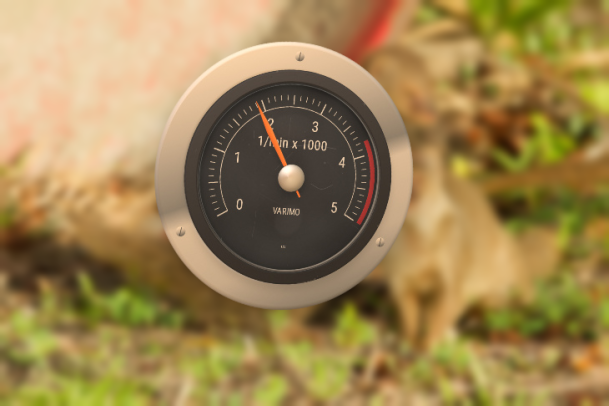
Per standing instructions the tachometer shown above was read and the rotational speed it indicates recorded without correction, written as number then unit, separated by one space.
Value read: 1900 rpm
